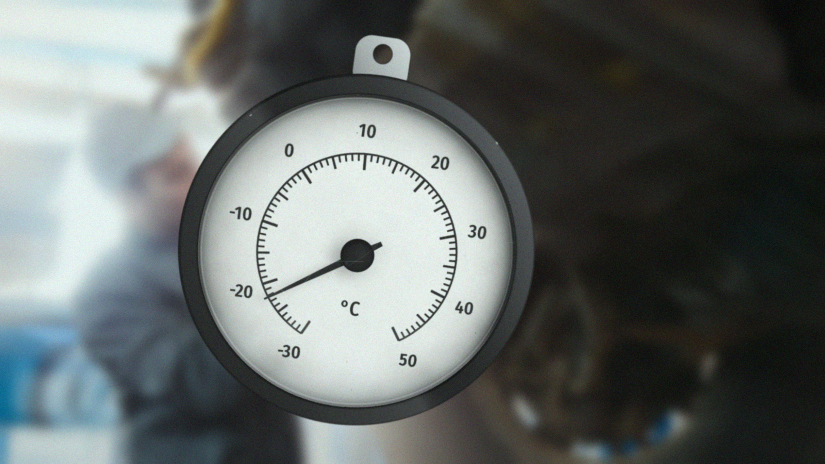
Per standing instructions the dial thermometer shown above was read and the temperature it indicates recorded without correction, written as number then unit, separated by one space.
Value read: -22 °C
